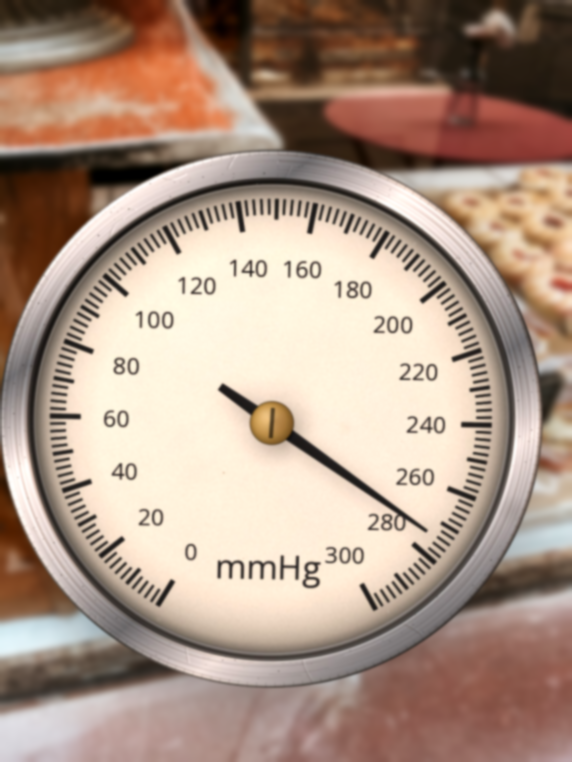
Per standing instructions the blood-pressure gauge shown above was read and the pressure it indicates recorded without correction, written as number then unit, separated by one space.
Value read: 274 mmHg
